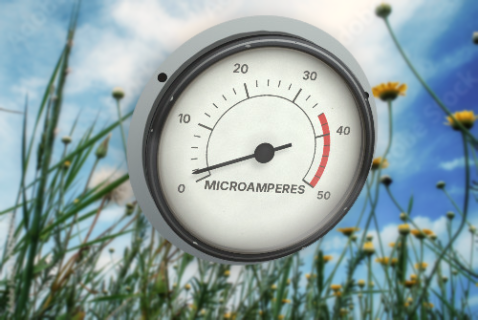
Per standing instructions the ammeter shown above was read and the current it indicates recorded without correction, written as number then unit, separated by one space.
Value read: 2 µA
